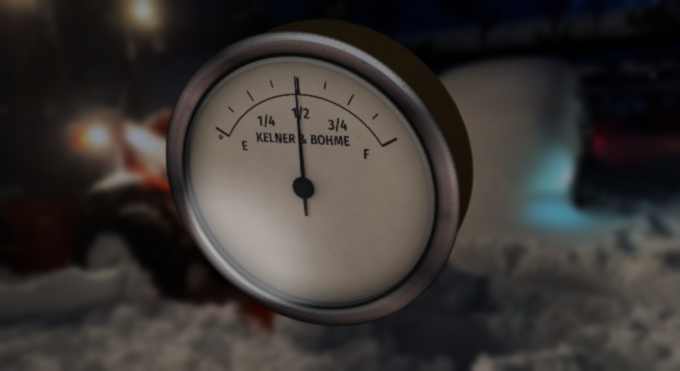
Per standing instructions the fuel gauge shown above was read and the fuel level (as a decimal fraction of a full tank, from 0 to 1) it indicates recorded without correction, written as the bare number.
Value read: 0.5
